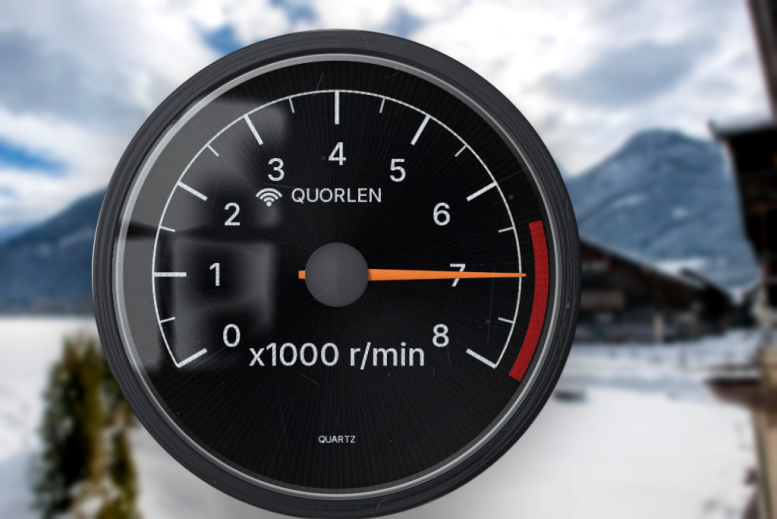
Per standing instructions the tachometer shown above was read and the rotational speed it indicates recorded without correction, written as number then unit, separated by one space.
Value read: 7000 rpm
